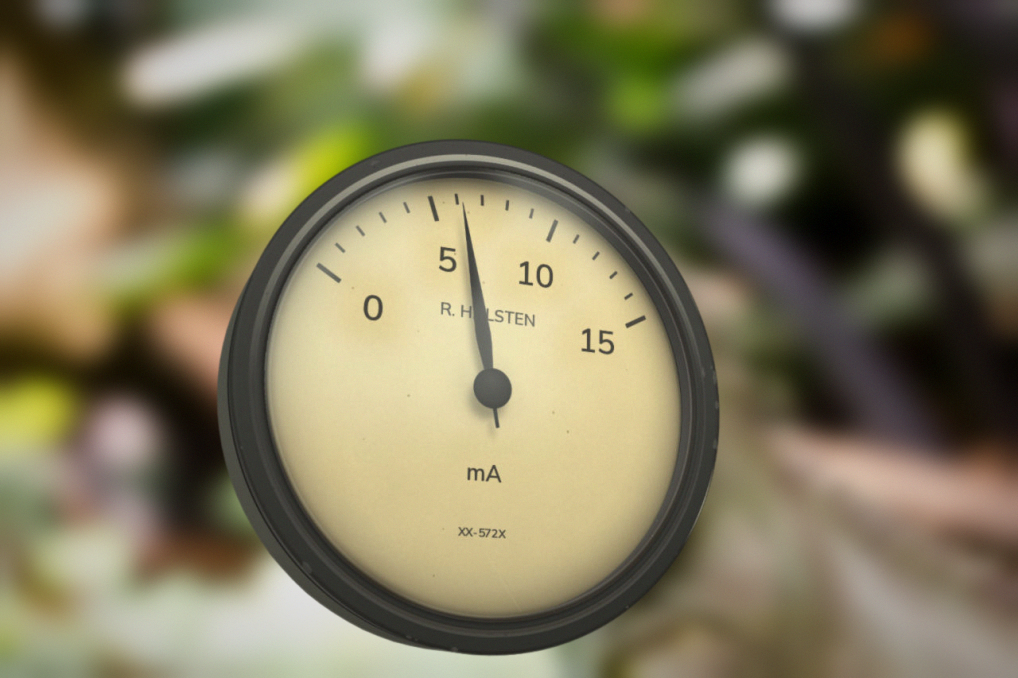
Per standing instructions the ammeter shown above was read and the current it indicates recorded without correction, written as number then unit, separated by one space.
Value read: 6 mA
